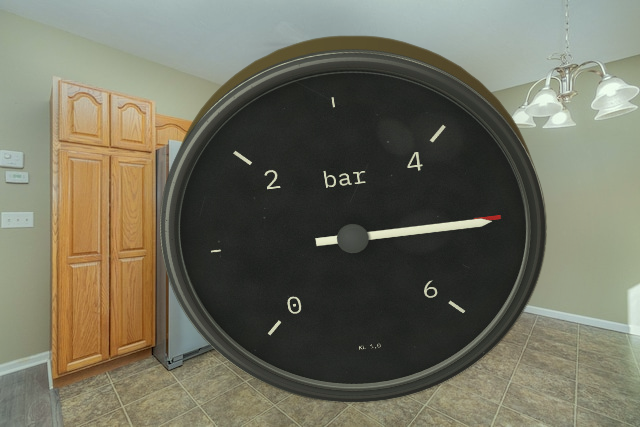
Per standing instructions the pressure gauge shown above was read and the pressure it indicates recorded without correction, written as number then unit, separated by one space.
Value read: 5 bar
